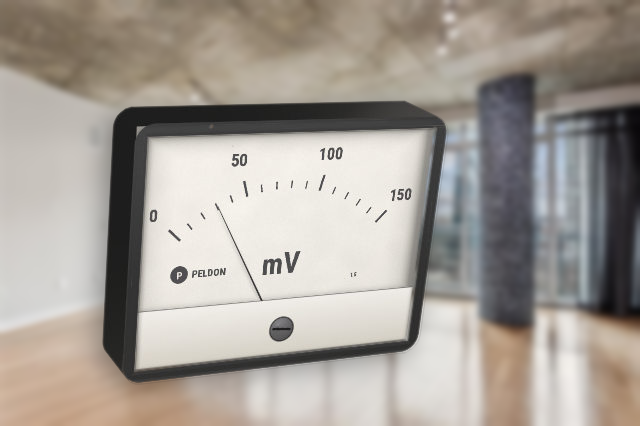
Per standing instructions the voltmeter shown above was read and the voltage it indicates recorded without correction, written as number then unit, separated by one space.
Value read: 30 mV
